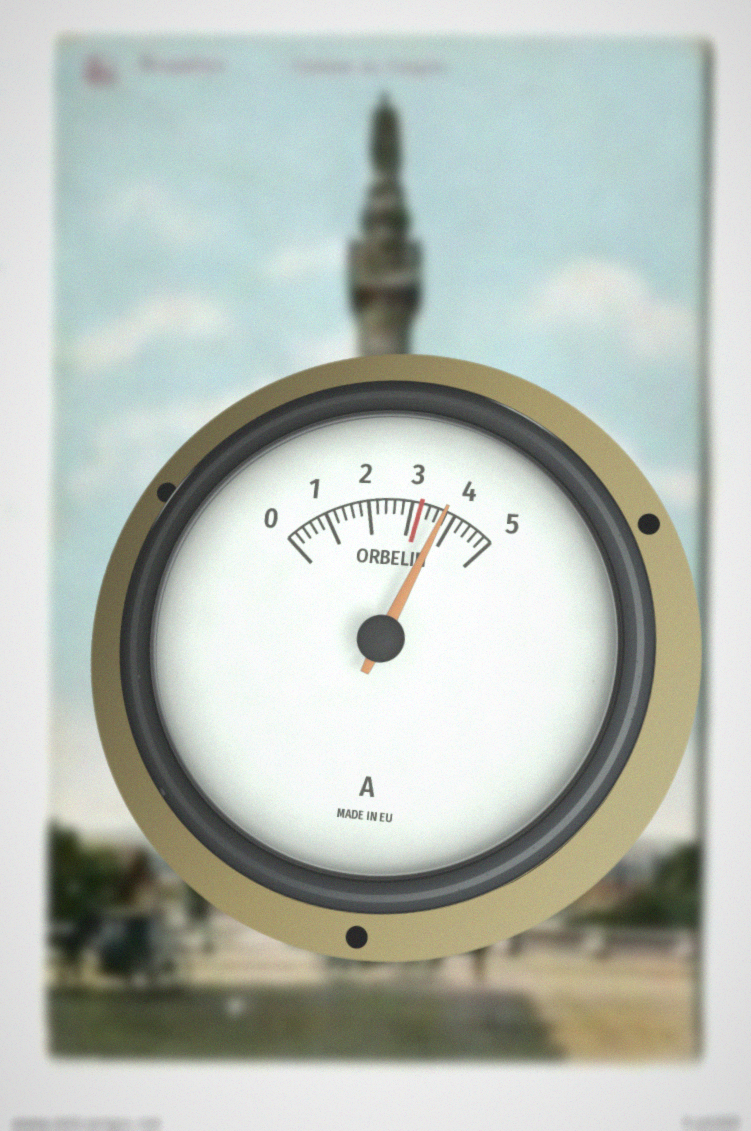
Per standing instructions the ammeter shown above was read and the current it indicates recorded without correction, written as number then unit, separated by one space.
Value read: 3.8 A
